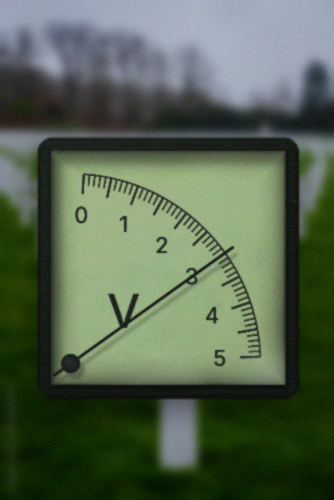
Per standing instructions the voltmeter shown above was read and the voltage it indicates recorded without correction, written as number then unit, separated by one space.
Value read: 3 V
